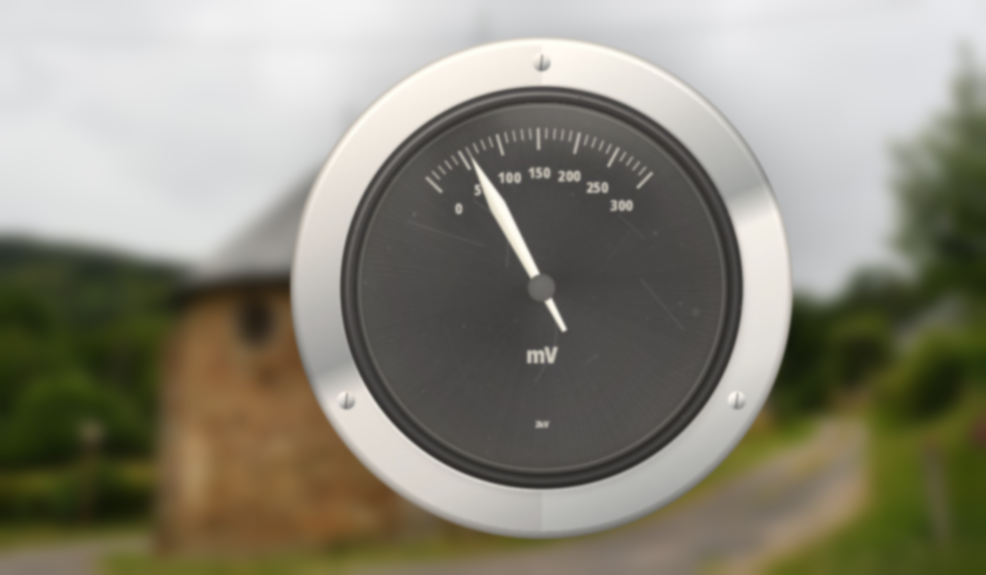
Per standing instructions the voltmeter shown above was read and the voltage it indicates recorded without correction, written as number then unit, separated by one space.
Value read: 60 mV
